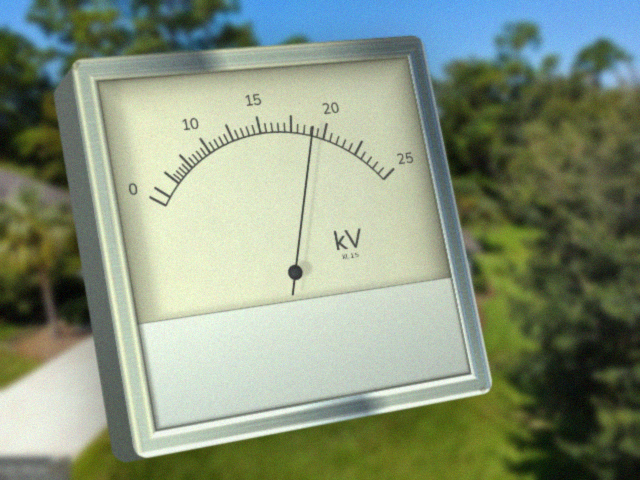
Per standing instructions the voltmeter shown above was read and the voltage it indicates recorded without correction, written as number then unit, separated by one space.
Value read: 19 kV
